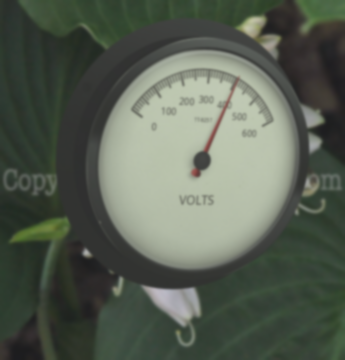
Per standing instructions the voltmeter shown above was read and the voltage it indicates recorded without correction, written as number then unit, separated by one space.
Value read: 400 V
